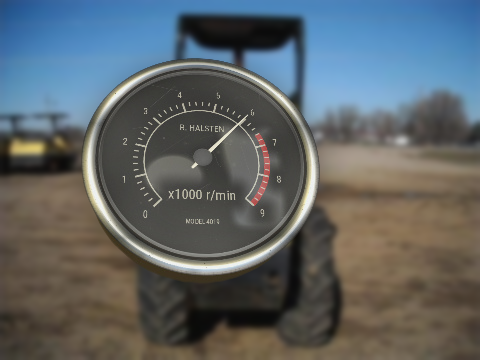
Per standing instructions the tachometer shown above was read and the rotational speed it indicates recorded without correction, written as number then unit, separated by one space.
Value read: 6000 rpm
